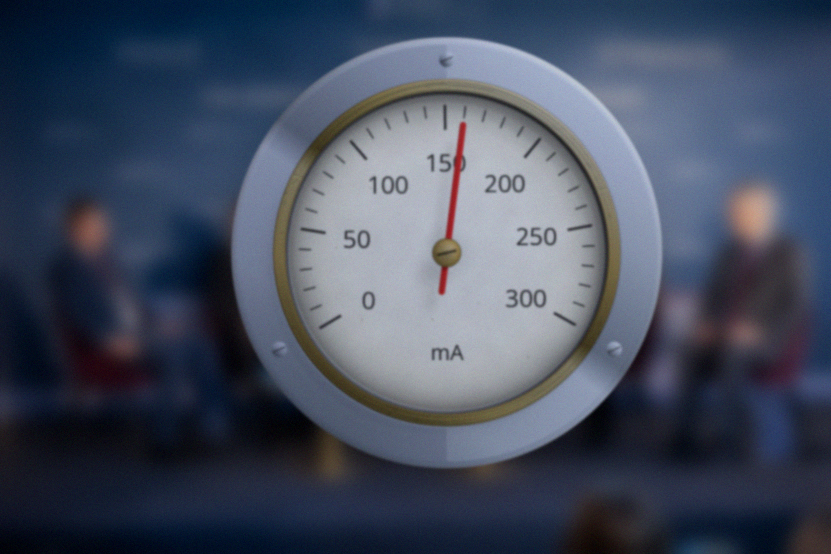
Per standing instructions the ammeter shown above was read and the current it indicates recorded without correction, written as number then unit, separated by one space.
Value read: 160 mA
